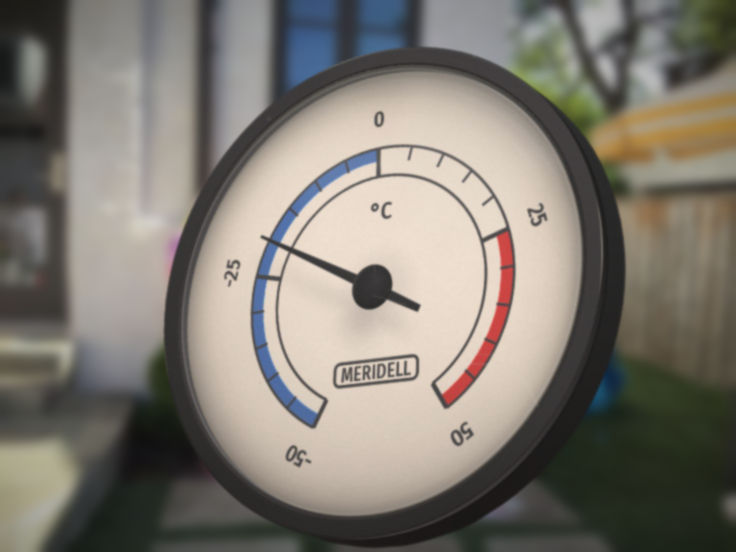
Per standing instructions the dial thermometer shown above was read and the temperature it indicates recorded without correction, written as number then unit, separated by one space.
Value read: -20 °C
